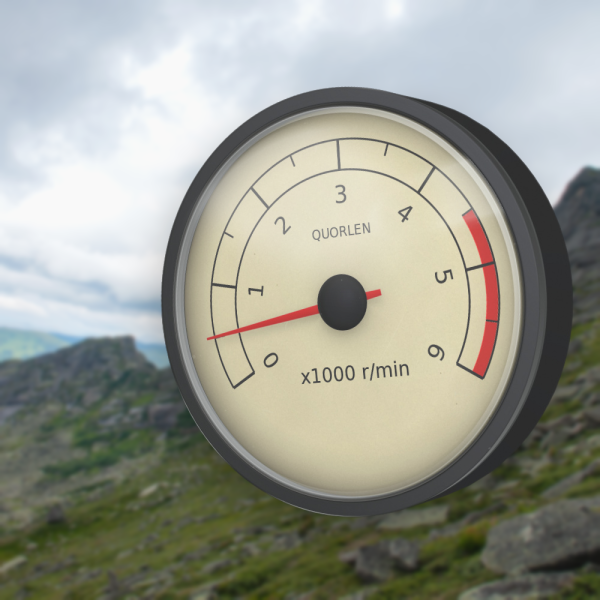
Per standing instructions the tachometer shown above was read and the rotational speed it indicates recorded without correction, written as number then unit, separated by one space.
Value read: 500 rpm
